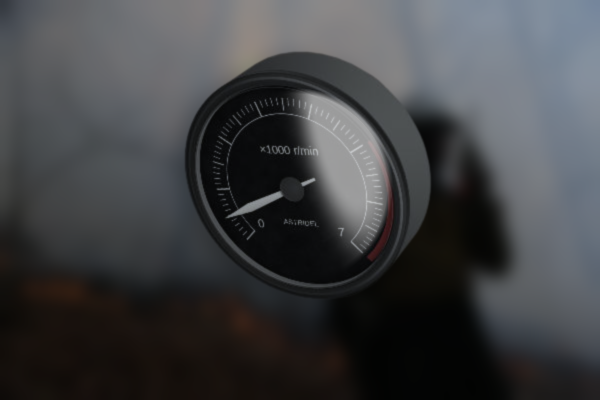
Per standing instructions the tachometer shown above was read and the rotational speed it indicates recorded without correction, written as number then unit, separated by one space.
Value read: 500 rpm
